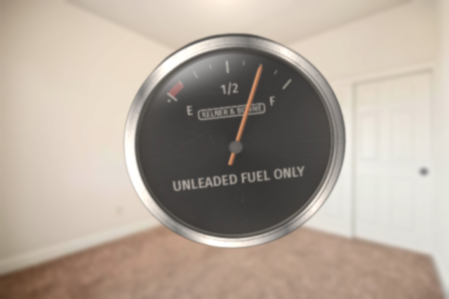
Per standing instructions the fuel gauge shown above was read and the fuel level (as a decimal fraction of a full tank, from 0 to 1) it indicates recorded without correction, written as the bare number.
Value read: 0.75
